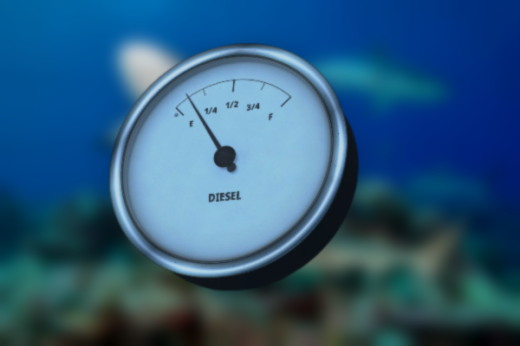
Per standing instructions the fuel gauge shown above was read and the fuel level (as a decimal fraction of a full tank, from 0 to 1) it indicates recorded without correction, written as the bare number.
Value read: 0.125
